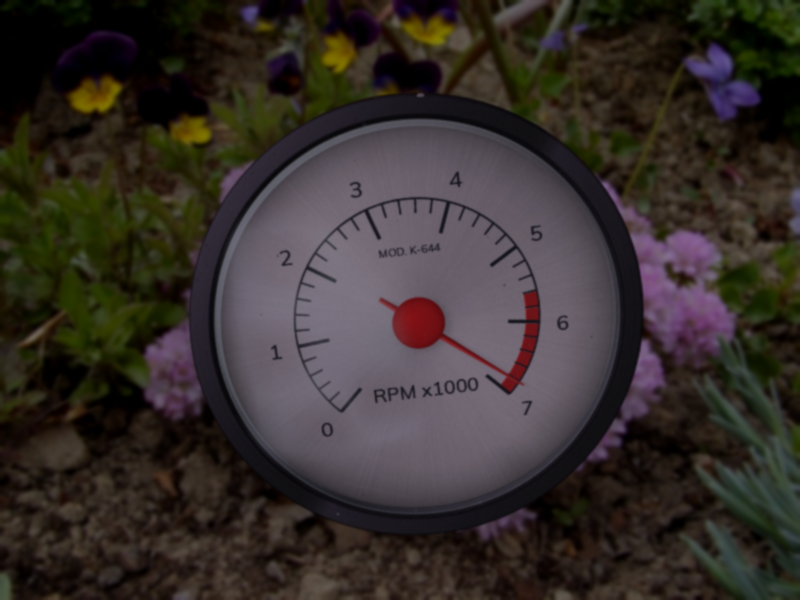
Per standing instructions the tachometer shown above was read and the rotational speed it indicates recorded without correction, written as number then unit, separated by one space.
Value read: 6800 rpm
